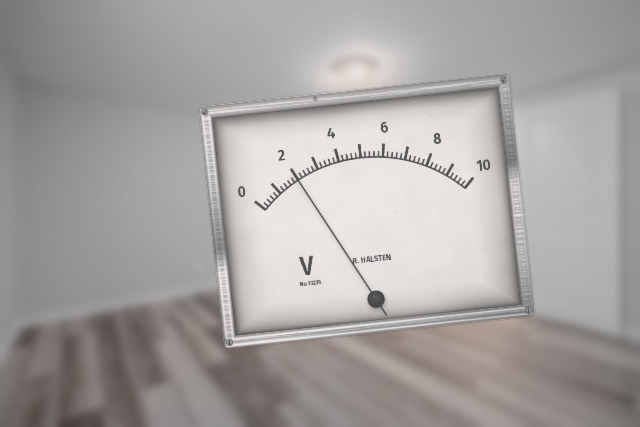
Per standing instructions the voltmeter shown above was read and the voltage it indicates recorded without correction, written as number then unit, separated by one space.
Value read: 2 V
